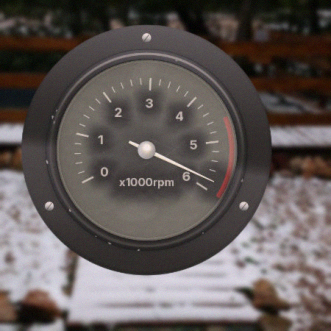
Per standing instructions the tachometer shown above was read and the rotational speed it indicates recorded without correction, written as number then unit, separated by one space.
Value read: 5800 rpm
